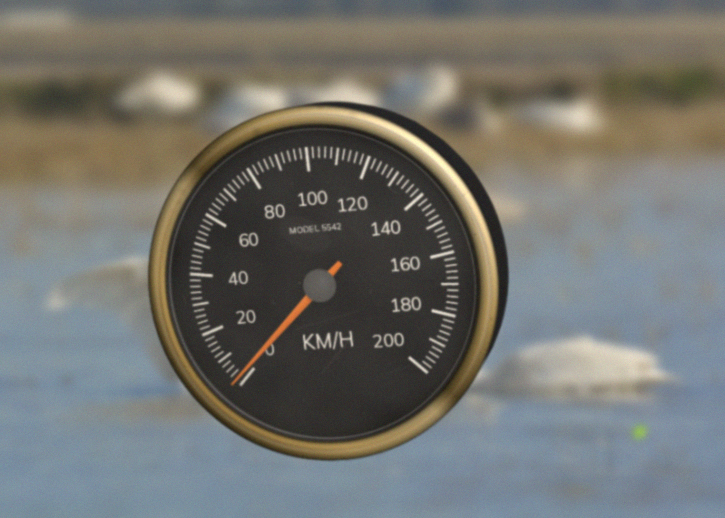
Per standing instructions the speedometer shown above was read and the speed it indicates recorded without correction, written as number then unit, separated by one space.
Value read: 2 km/h
